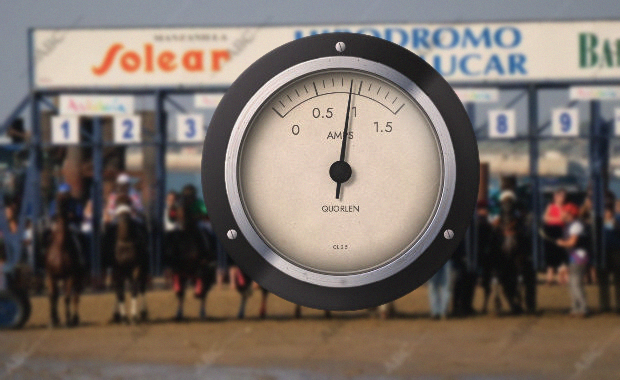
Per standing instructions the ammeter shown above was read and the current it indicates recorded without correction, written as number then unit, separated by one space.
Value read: 0.9 A
